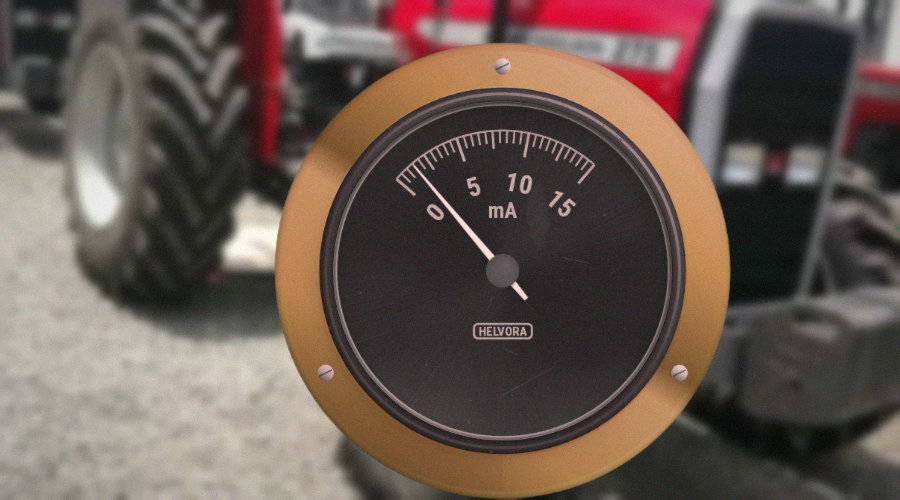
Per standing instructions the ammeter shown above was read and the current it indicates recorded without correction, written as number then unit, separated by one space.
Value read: 1.5 mA
